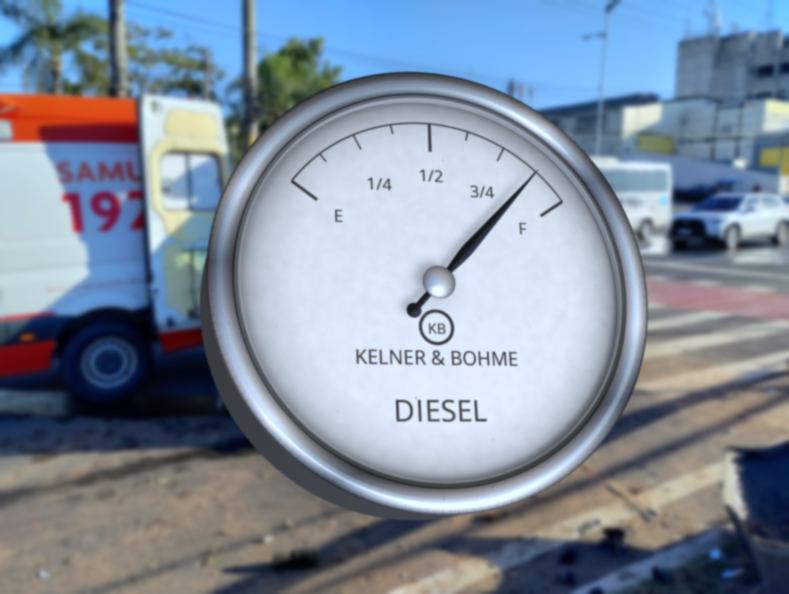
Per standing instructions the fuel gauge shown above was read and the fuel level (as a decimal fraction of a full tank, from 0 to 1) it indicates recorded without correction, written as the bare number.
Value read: 0.875
